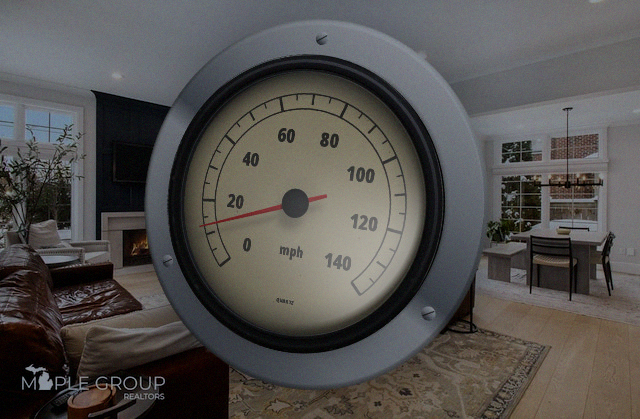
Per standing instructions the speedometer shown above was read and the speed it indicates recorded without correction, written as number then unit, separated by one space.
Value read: 12.5 mph
